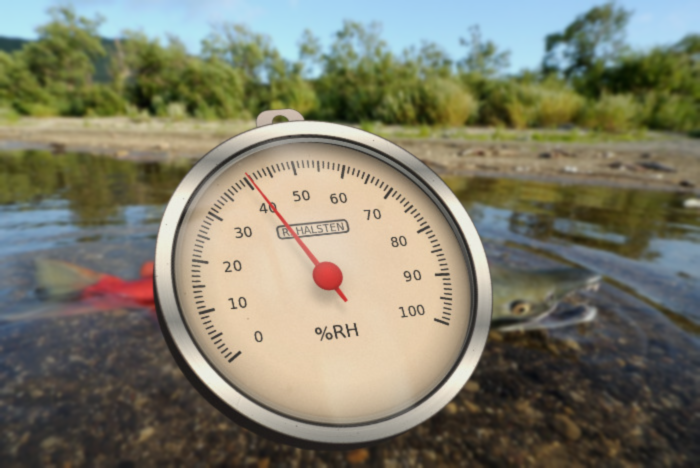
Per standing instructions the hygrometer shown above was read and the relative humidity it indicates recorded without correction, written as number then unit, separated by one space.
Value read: 40 %
